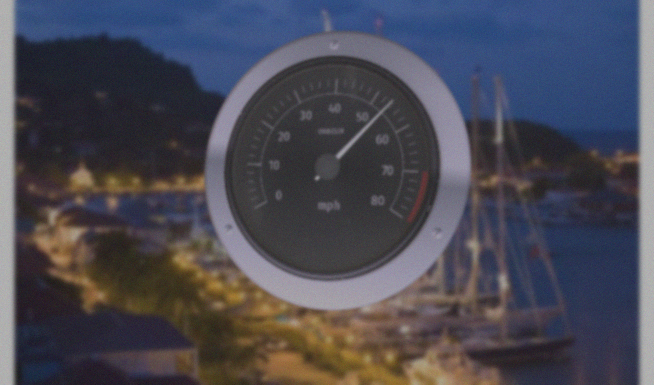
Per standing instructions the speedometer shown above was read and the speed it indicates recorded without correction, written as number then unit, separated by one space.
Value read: 54 mph
